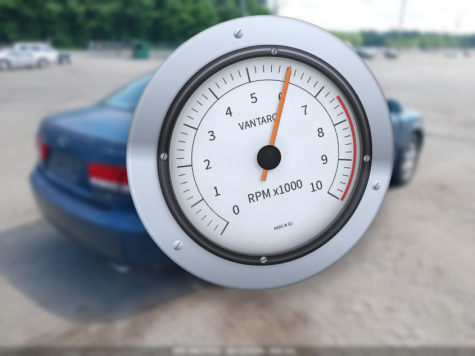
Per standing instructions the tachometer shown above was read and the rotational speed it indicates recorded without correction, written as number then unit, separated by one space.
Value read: 6000 rpm
